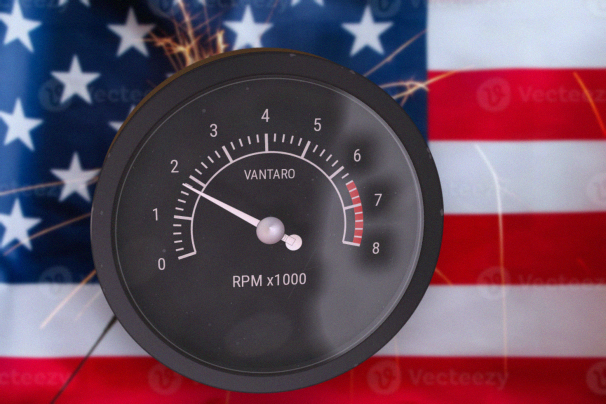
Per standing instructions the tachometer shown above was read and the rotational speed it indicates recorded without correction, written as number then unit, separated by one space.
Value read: 1800 rpm
